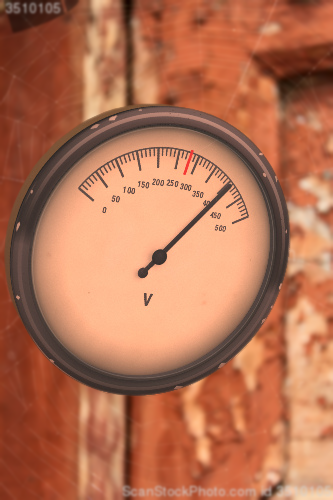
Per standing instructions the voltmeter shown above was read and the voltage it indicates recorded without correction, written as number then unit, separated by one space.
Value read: 400 V
